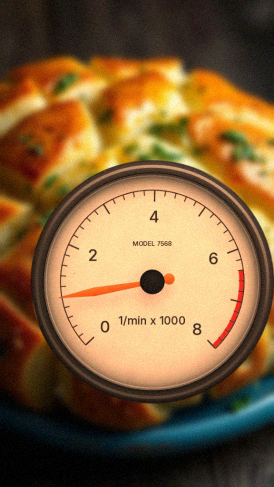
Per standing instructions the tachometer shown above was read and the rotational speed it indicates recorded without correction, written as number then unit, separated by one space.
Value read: 1000 rpm
